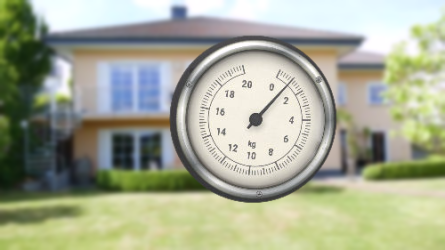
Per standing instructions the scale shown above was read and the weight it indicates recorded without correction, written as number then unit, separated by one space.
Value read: 1 kg
